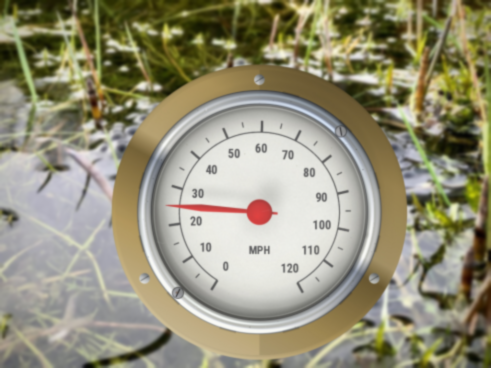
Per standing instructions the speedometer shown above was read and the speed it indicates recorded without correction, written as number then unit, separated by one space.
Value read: 25 mph
